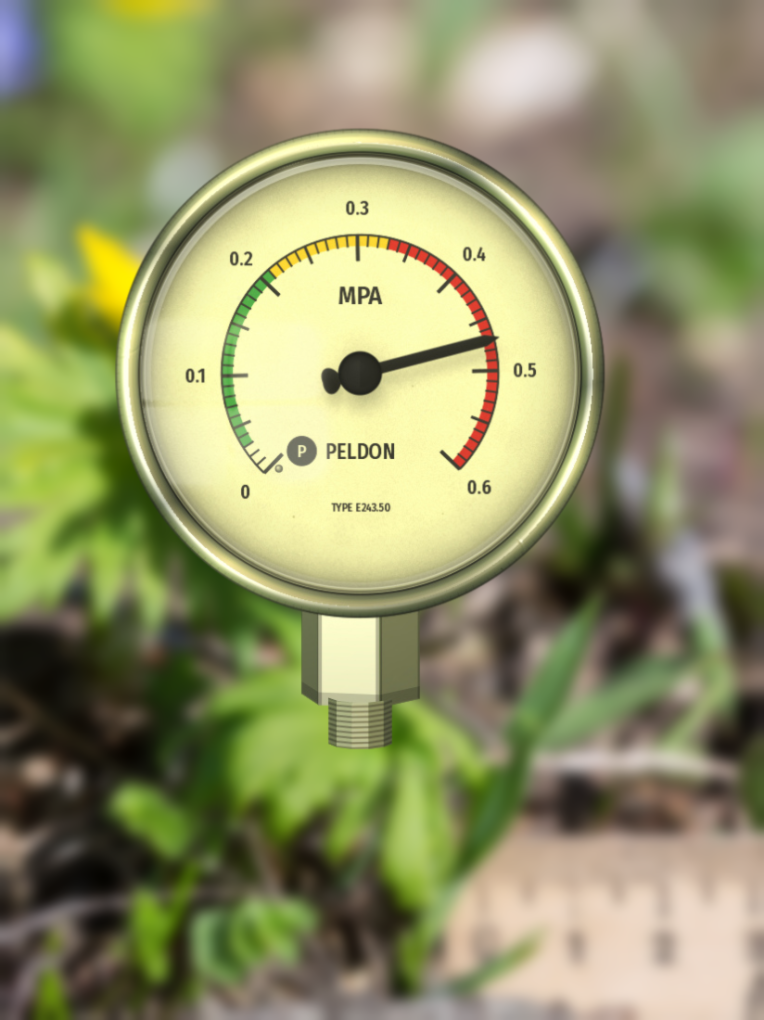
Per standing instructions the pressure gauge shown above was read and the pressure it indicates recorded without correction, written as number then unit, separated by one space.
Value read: 0.47 MPa
